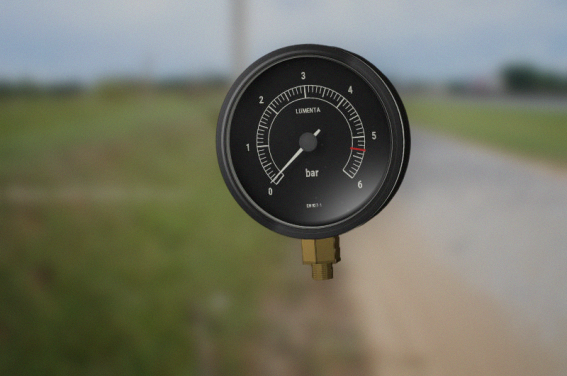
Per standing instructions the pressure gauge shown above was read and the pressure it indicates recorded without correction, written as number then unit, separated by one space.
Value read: 0.1 bar
